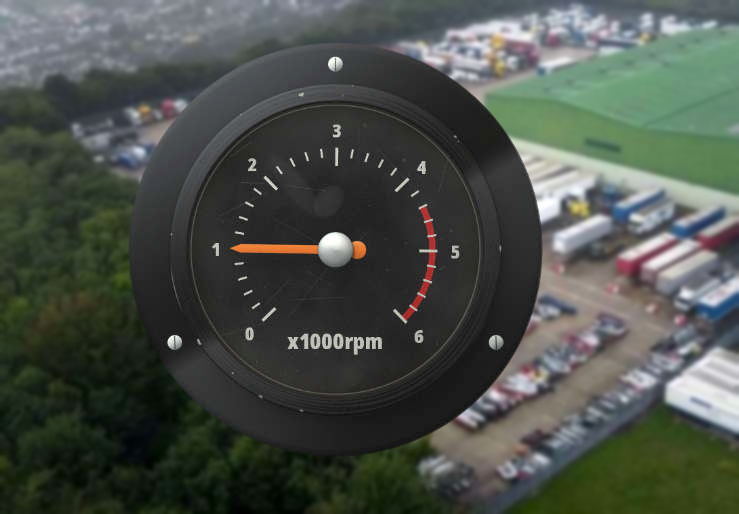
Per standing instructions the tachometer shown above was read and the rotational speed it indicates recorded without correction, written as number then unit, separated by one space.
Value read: 1000 rpm
